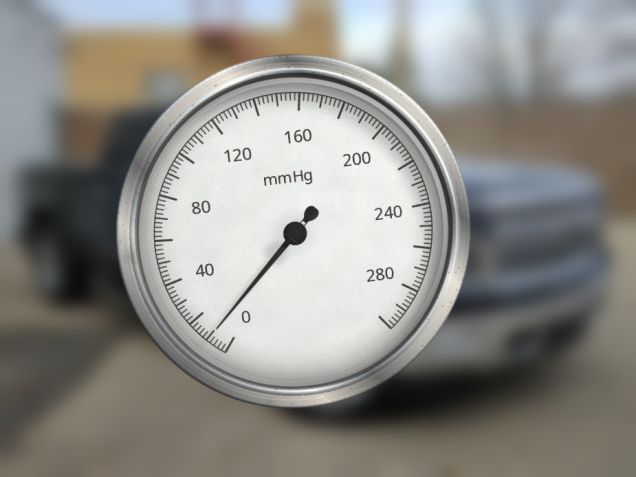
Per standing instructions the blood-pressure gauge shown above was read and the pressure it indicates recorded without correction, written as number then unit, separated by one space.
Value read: 10 mmHg
